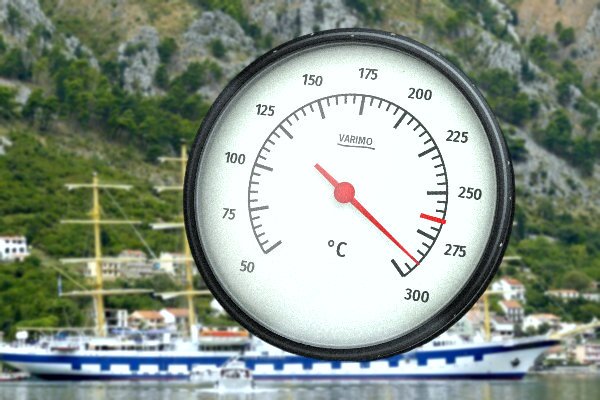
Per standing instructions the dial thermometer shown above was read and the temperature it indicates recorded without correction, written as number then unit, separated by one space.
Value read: 290 °C
